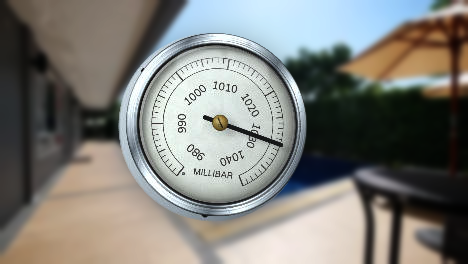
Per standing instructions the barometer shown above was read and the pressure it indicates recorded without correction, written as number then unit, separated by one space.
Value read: 1030 mbar
